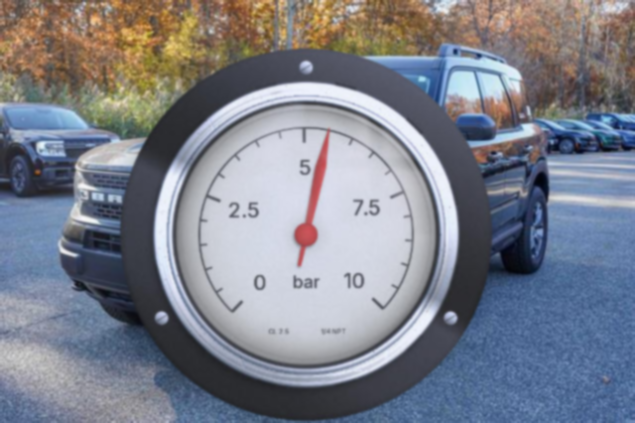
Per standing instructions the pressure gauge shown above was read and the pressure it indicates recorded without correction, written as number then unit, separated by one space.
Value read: 5.5 bar
